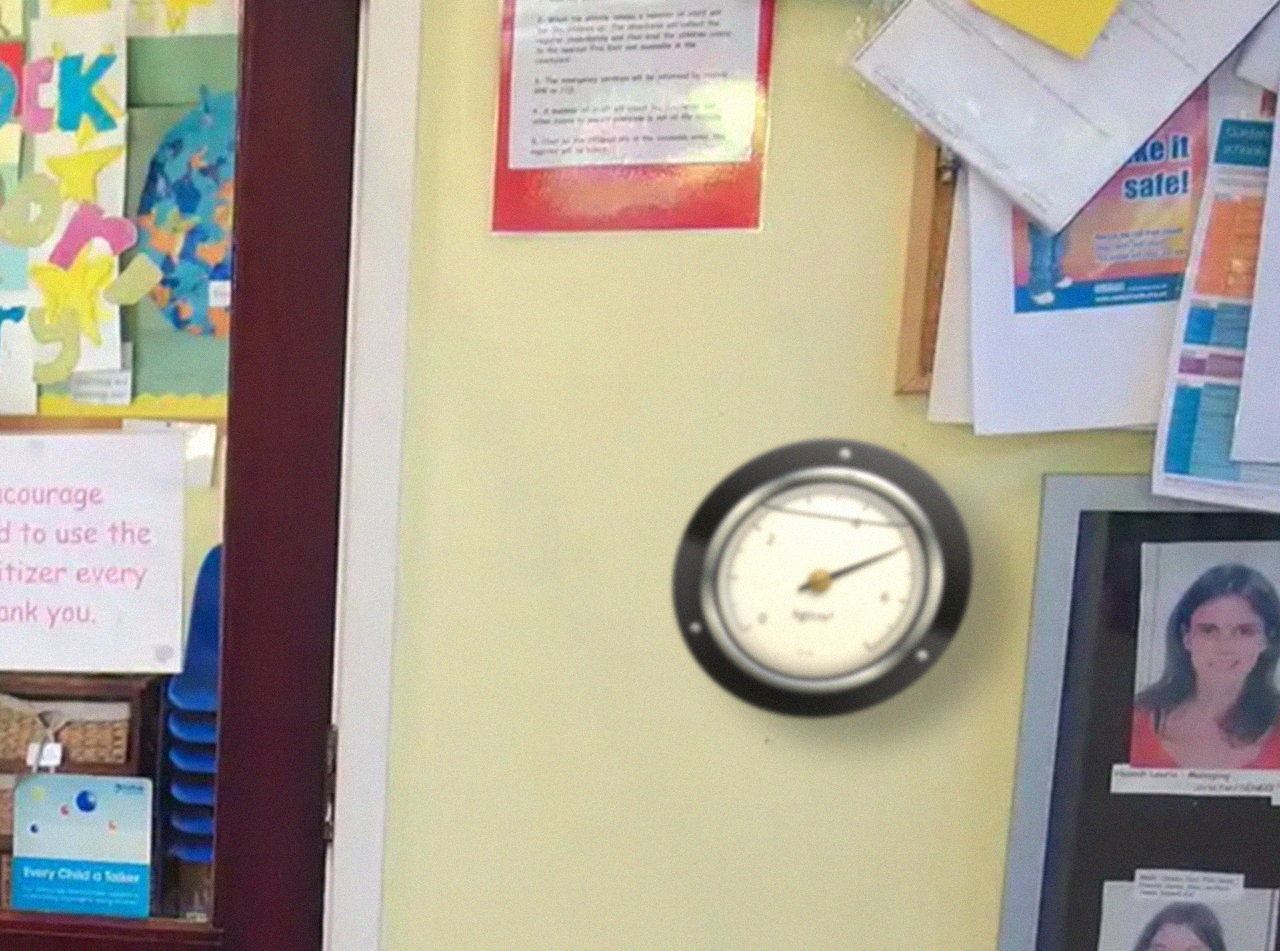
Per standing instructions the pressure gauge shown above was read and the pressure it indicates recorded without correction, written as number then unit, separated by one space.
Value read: 5 kg/cm²
